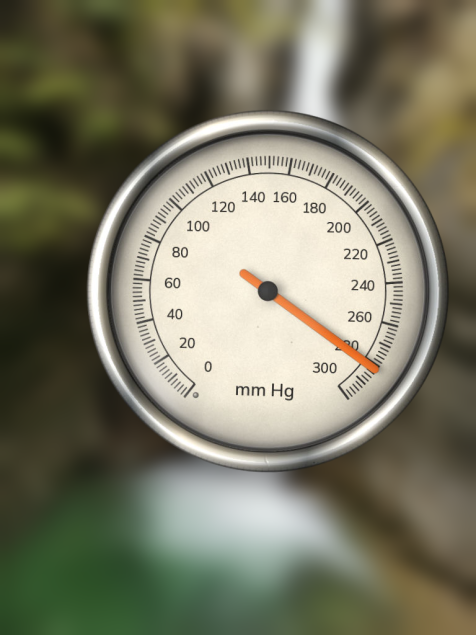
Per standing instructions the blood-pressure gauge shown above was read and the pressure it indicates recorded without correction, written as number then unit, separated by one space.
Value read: 282 mmHg
